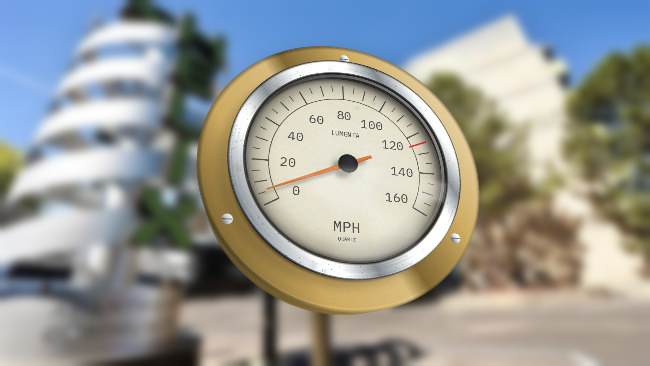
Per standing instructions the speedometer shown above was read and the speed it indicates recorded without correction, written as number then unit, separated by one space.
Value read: 5 mph
